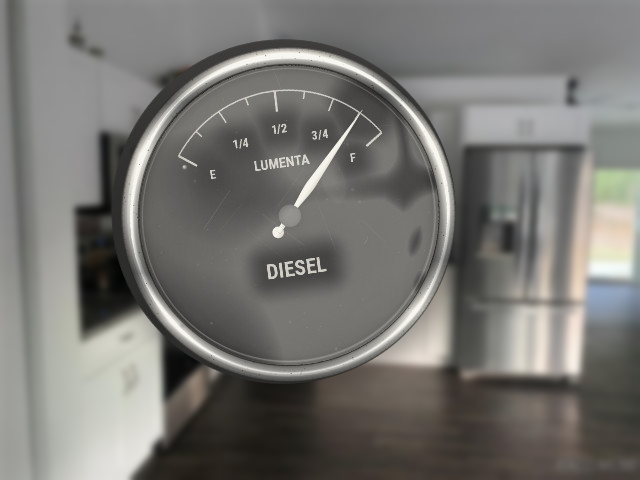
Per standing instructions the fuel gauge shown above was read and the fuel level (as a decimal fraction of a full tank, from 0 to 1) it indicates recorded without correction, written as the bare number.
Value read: 0.875
